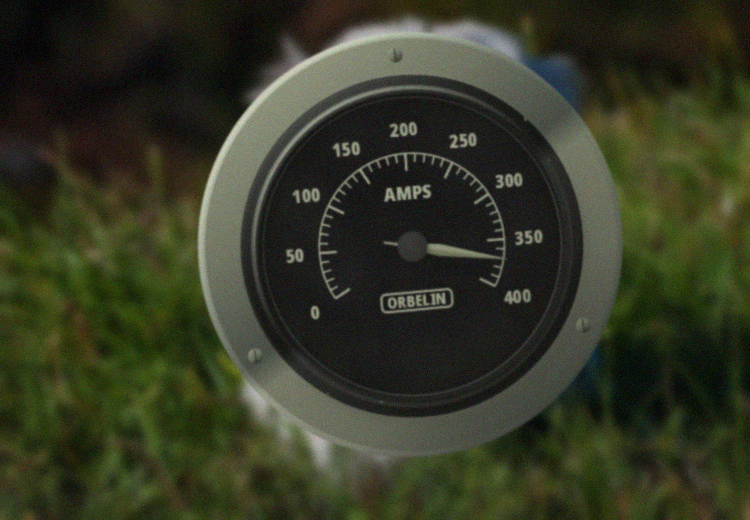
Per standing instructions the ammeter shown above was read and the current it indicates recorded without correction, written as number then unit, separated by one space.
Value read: 370 A
